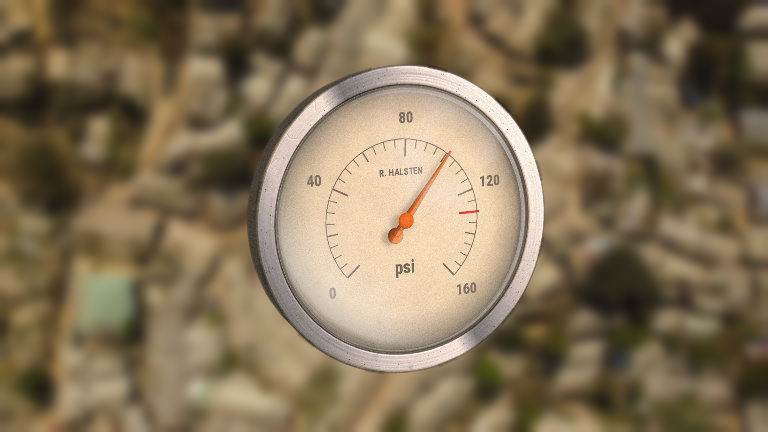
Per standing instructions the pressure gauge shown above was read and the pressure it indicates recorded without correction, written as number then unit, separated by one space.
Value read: 100 psi
